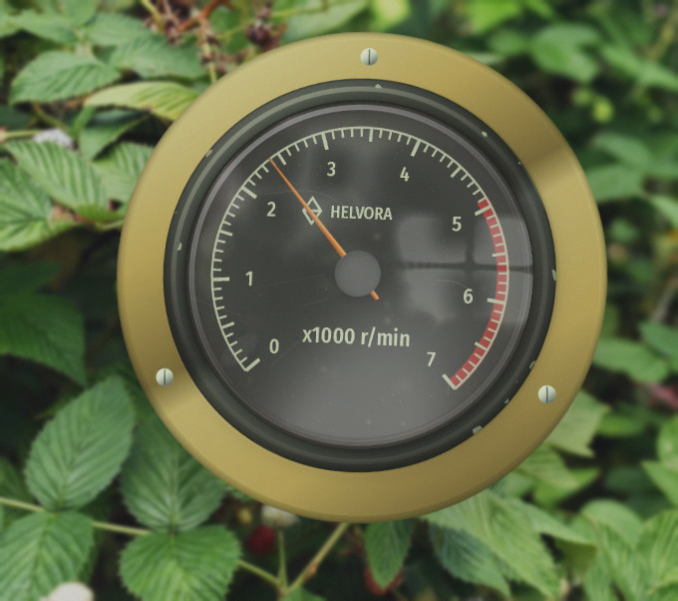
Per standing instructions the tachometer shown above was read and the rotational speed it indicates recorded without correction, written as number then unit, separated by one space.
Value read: 2400 rpm
